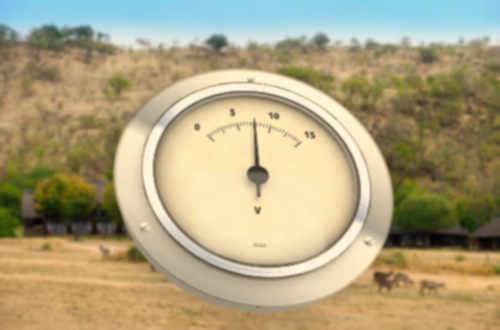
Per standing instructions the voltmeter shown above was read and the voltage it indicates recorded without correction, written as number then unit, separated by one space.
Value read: 7.5 V
